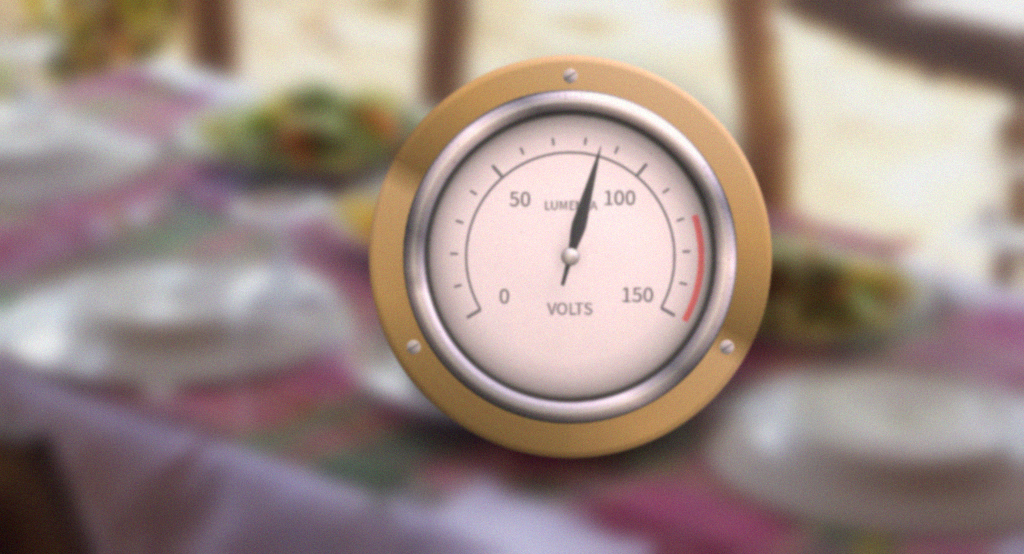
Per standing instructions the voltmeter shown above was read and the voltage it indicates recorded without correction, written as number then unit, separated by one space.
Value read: 85 V
